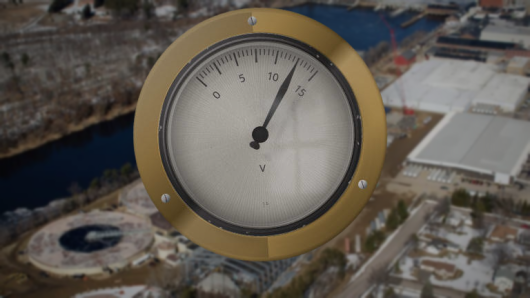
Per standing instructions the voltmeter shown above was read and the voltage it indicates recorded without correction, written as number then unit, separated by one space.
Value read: 12.5 V
